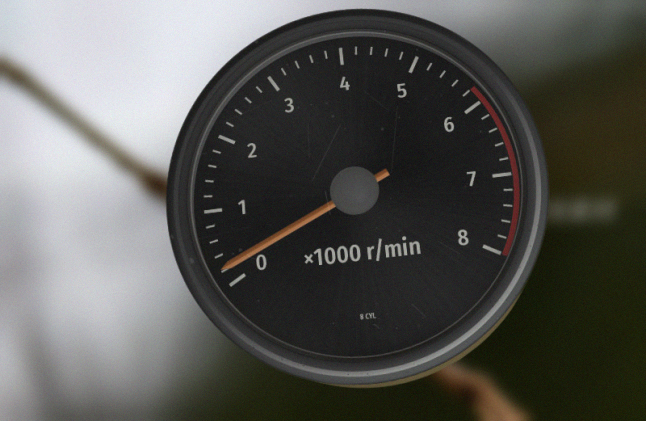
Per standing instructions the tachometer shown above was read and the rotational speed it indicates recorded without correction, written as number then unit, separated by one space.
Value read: 200 rpm
